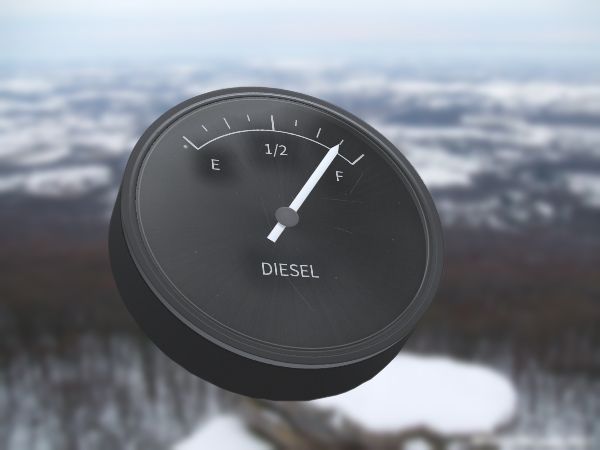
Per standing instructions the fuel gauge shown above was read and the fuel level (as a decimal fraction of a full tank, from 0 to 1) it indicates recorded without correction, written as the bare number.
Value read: 0.875
